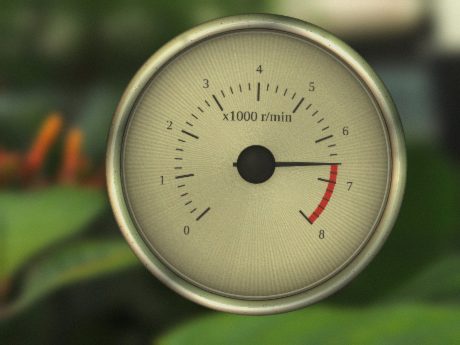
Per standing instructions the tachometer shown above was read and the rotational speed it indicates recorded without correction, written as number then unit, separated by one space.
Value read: 6600 rpm
